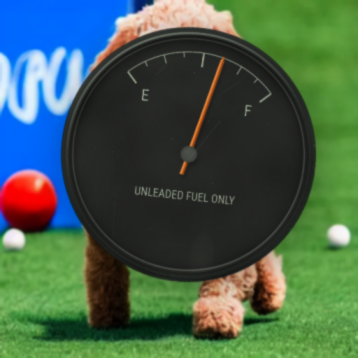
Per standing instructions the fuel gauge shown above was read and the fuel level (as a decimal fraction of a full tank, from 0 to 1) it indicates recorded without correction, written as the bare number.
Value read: 0.625
